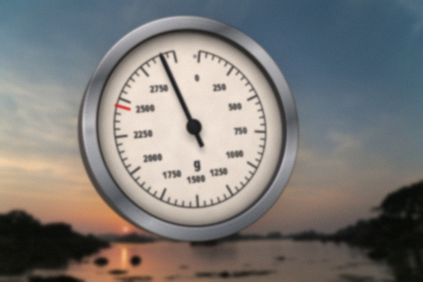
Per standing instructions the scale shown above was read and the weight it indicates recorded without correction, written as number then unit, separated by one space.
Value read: 2900 g
